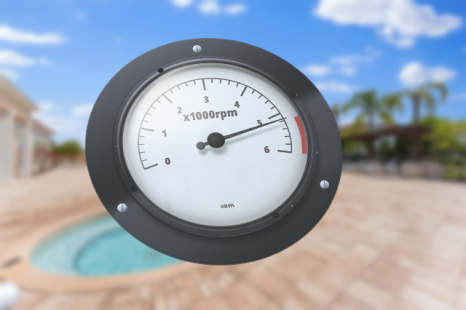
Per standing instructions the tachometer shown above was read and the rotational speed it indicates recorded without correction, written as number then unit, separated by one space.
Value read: 5200 rpm
